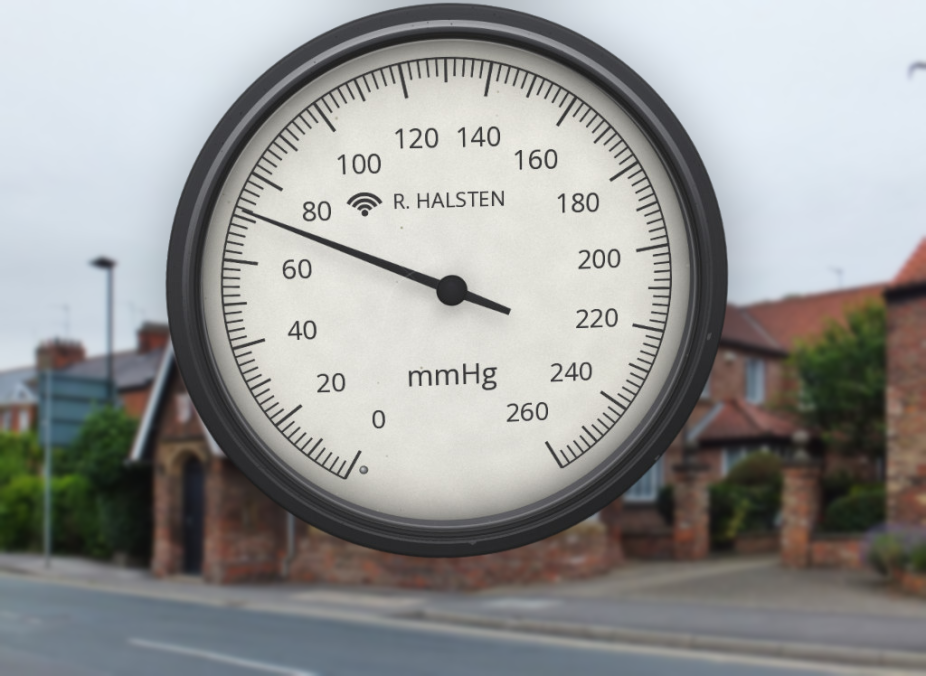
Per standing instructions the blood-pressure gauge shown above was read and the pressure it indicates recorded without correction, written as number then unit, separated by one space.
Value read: 72 mmHg
